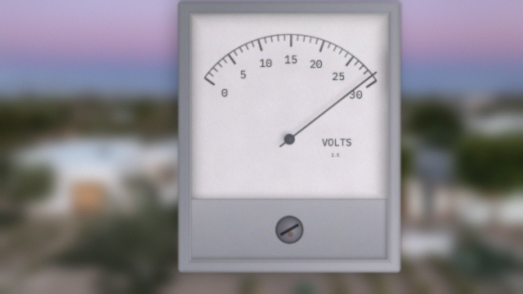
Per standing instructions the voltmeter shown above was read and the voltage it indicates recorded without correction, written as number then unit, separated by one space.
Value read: 29 V
